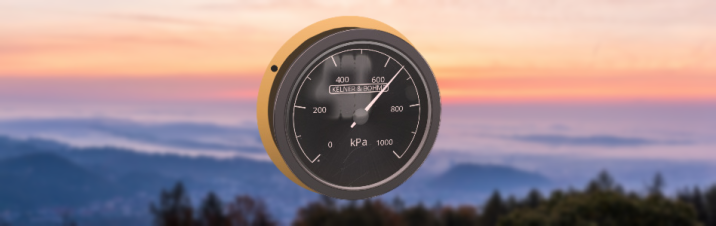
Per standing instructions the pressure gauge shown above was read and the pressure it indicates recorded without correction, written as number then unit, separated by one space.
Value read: 650 kPa
